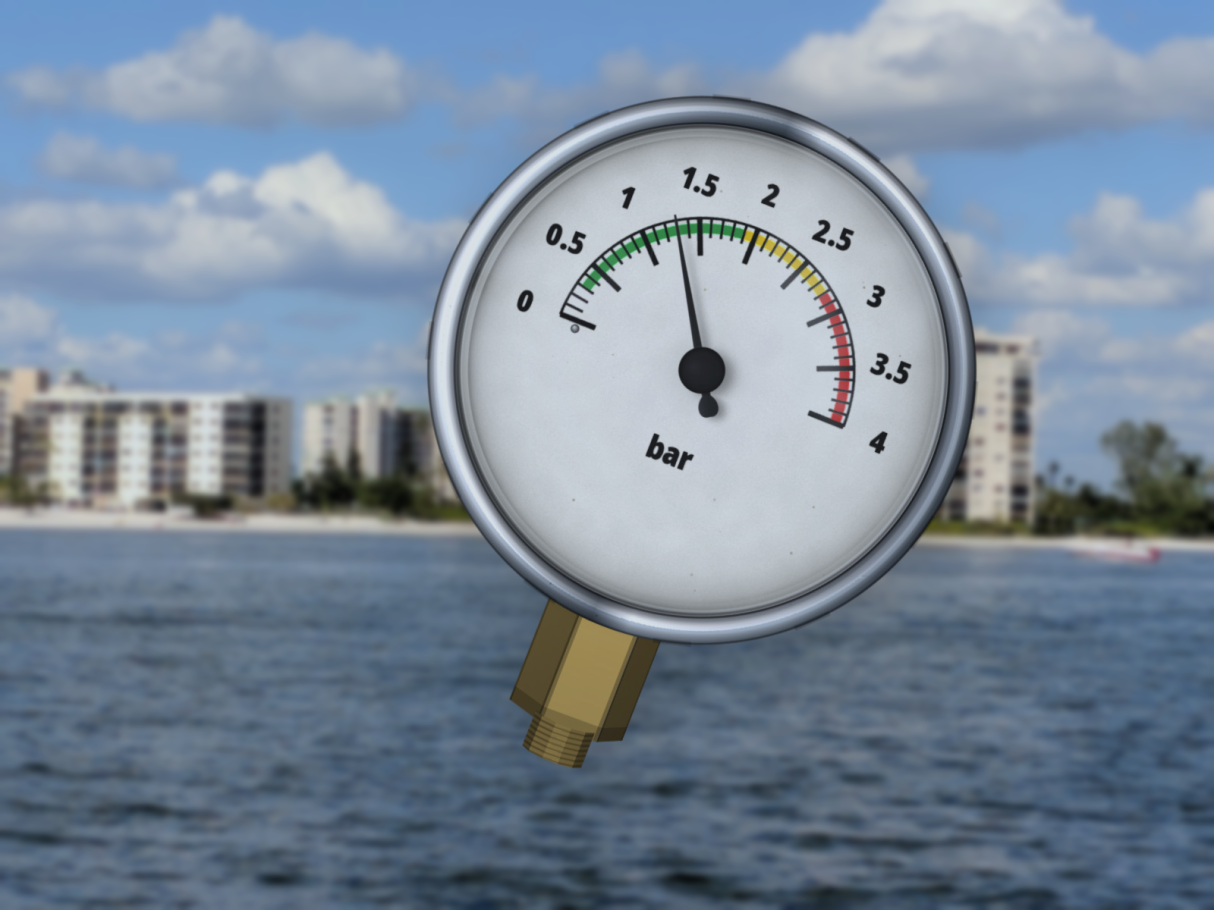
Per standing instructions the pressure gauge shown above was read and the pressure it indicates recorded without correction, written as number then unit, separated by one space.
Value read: 1.3 bar
